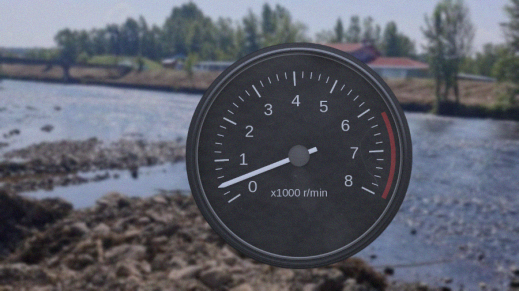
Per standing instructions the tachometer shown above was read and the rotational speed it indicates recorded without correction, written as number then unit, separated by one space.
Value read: 400 rpm
